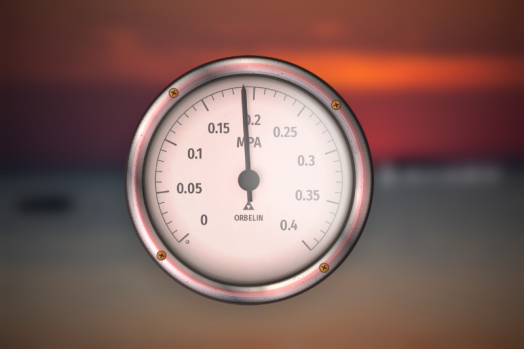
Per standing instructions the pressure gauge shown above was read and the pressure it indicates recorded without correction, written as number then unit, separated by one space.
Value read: 0.19 MPa
